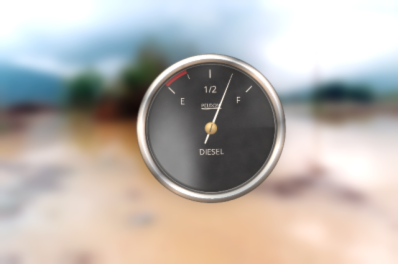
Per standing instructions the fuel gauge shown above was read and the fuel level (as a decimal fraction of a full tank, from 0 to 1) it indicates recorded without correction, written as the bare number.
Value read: 0.75
